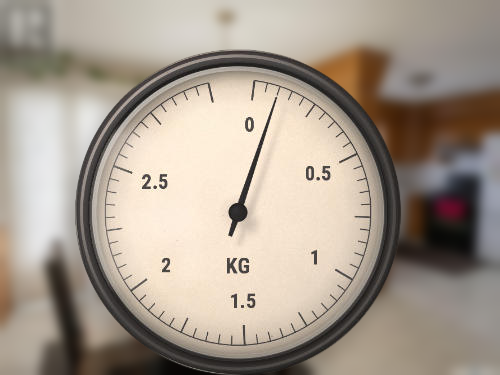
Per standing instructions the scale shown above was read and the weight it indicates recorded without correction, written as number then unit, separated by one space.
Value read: 0.1 kg
